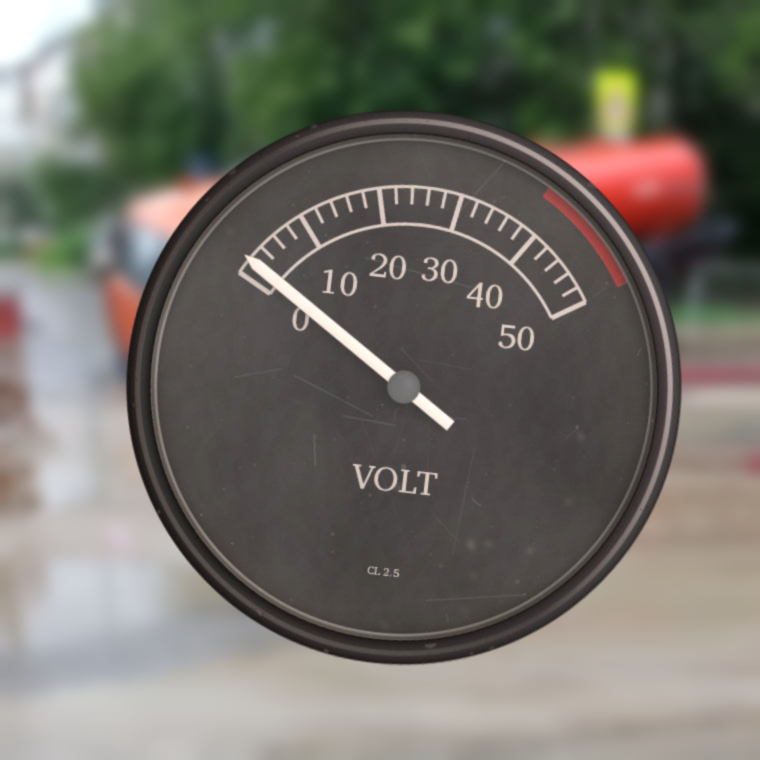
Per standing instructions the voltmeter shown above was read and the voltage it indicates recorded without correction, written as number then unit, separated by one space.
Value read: 2 V
